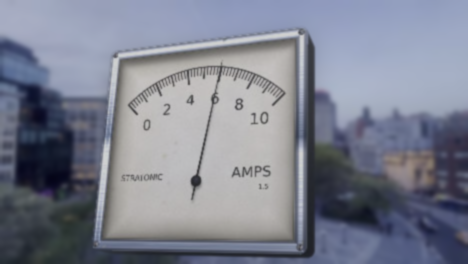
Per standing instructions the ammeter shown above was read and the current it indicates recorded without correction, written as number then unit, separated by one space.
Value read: 6 A
